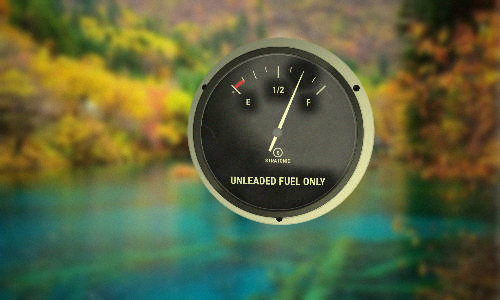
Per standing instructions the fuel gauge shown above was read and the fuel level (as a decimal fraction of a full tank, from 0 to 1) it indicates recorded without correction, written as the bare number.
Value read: 0.75
